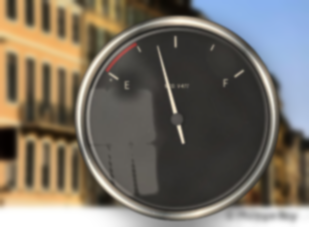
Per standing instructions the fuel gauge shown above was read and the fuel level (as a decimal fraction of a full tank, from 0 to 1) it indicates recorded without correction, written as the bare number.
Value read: 0.375
